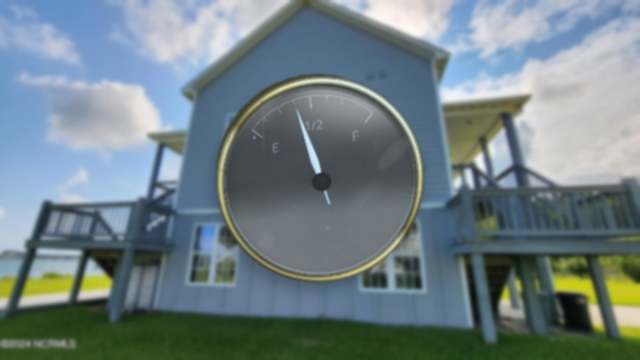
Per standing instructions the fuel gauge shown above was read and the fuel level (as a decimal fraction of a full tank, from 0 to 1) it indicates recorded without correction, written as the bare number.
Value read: 0.375
